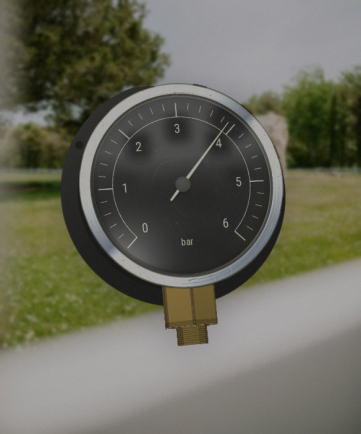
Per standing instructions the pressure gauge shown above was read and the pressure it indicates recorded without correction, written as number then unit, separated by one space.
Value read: 3.9 bar
